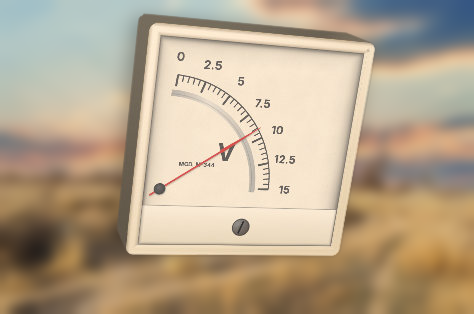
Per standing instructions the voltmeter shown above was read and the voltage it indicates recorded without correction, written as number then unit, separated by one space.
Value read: 9 V
